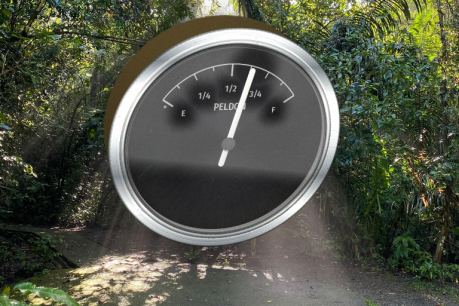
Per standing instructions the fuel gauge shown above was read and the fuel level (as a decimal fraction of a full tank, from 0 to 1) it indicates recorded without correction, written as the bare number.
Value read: 0.625
